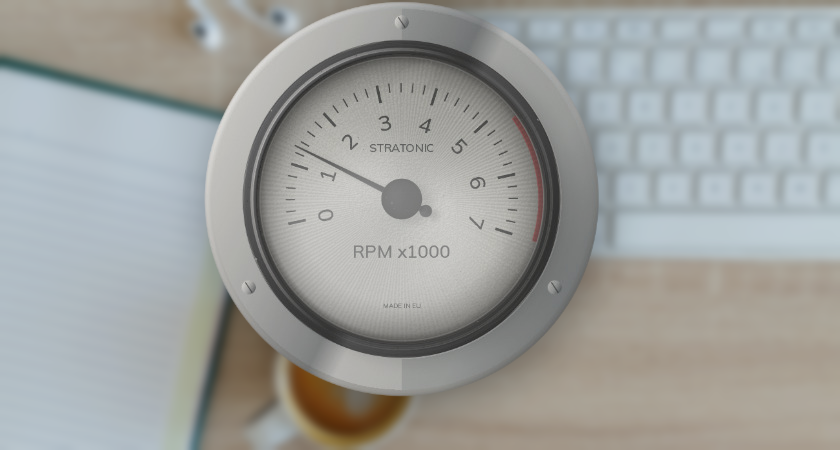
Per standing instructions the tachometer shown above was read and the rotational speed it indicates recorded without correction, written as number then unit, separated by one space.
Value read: 1300 rpm
